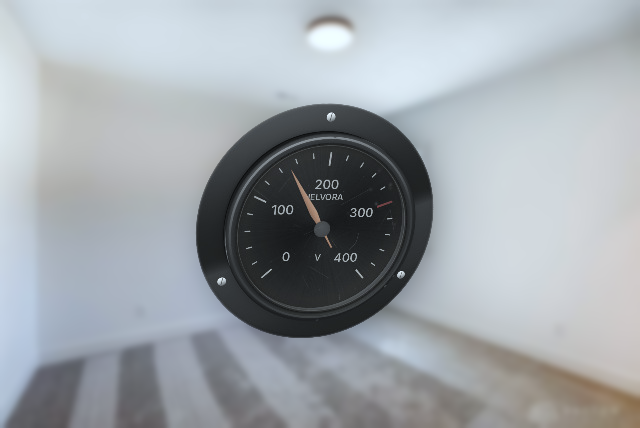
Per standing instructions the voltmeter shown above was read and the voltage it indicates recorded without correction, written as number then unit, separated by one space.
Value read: 150 V
